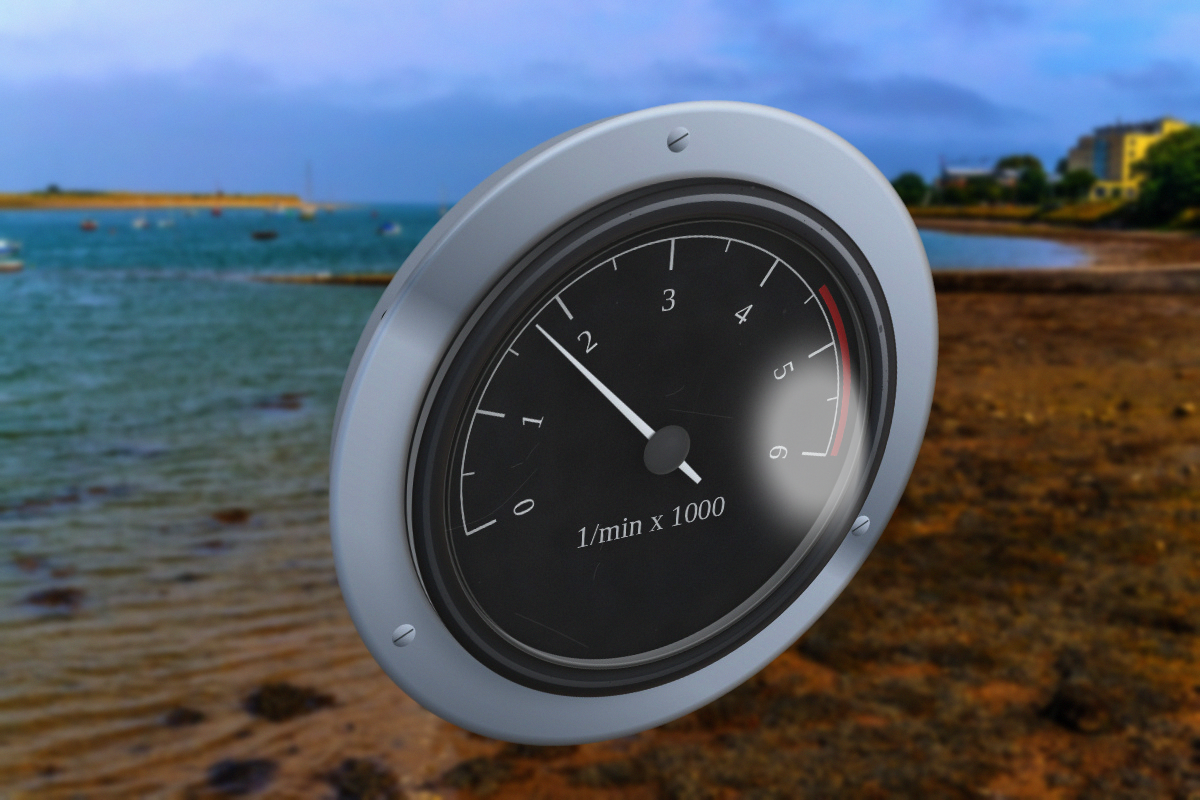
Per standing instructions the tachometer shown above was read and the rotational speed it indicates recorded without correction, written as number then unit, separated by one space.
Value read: 1750 rpm
